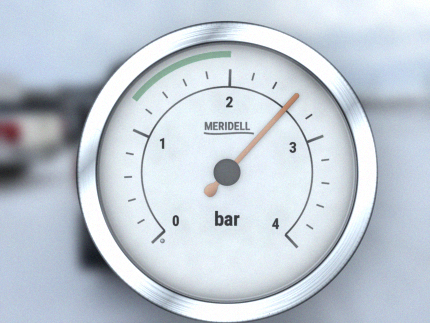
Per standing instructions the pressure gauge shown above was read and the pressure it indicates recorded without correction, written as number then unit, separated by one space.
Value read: 2.6 bar
